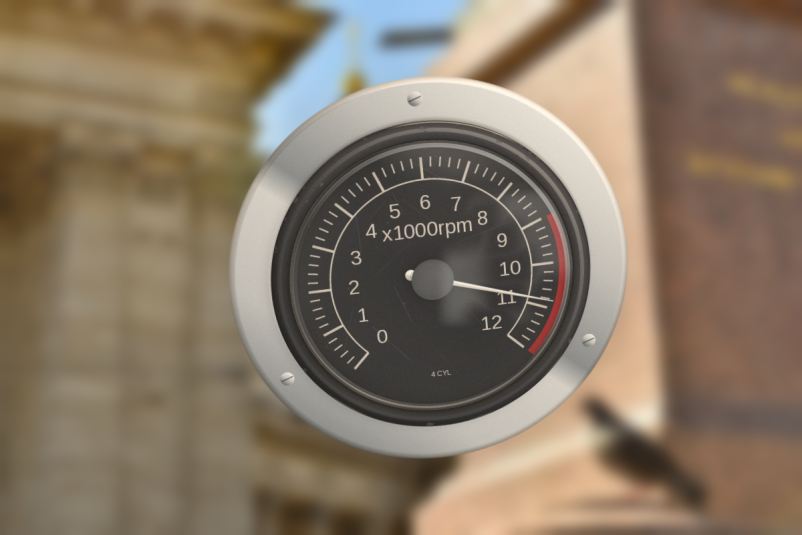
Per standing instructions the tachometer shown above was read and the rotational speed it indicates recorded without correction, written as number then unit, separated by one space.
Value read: 10800 rpm
